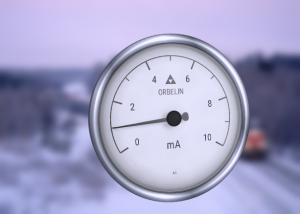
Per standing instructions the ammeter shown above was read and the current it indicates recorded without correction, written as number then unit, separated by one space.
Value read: 1 mA
